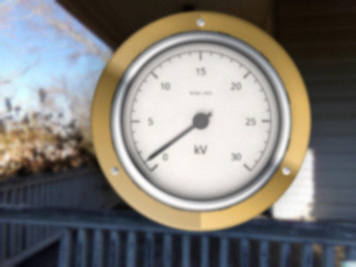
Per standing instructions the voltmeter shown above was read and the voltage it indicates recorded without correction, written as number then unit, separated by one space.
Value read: 1 kV
